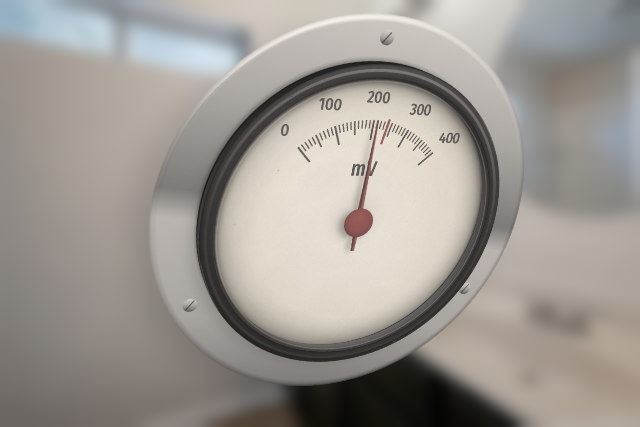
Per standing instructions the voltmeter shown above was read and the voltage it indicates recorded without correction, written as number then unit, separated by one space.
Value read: 200 mV
